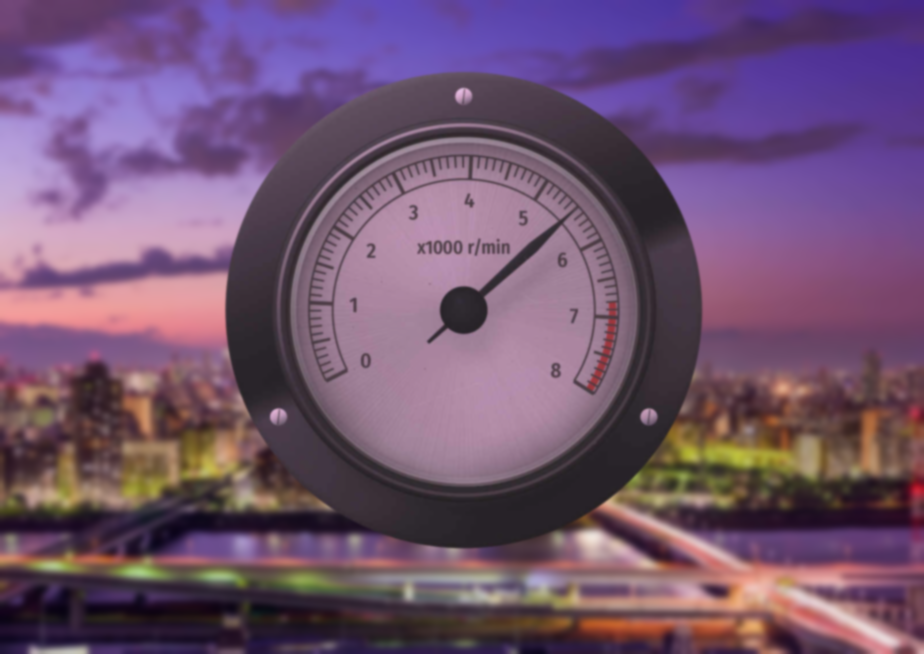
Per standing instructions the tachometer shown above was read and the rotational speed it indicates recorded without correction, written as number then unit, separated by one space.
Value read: 5500 rpm
